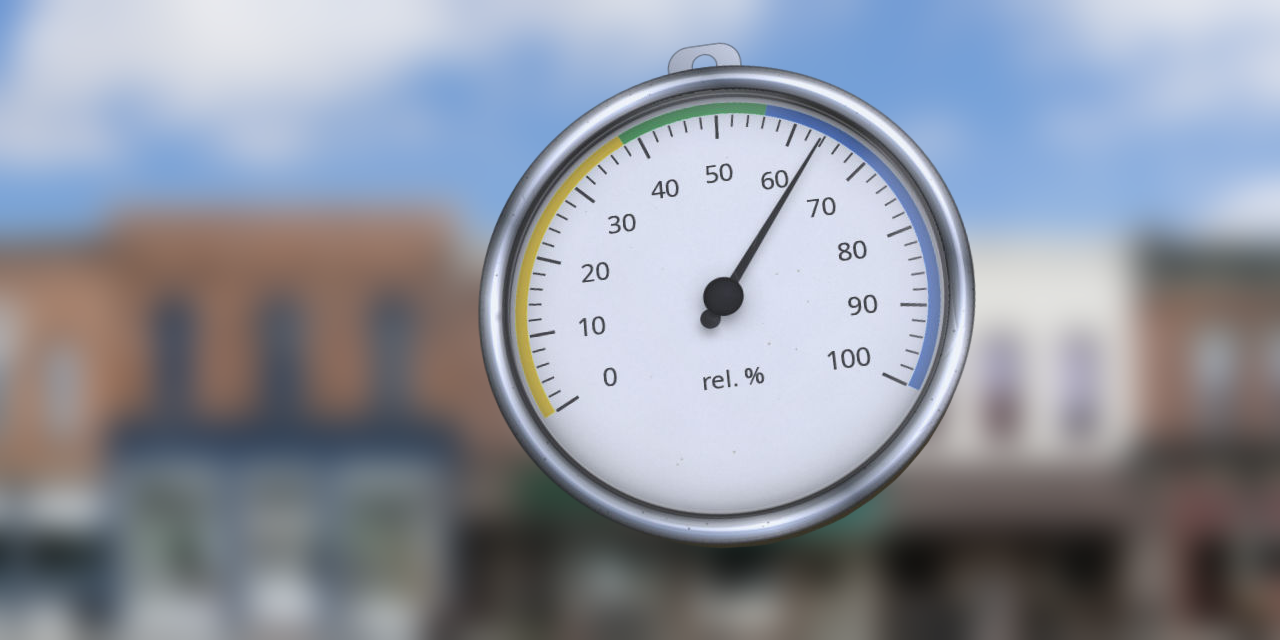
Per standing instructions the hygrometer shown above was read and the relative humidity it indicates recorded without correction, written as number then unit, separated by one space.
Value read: 64 %
